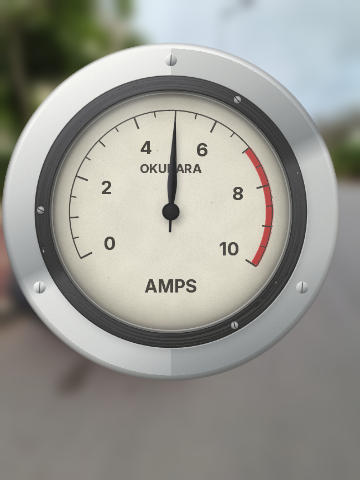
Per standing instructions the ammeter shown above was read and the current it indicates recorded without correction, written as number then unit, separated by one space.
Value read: 5 A
